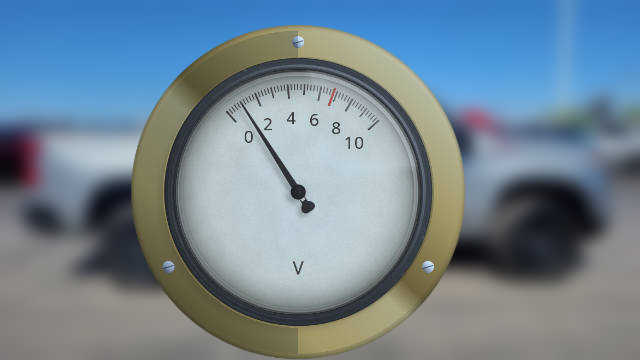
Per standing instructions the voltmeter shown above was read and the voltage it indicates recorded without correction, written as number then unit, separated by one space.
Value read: 1 V
